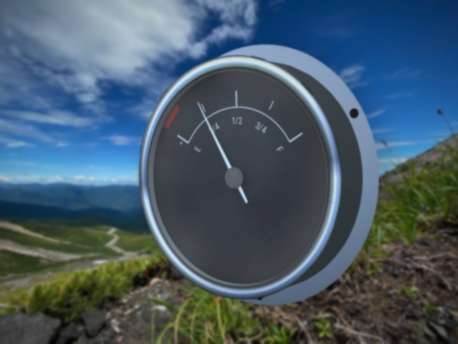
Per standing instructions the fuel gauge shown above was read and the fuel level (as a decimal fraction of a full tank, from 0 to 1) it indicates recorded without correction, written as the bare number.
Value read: 0.25
